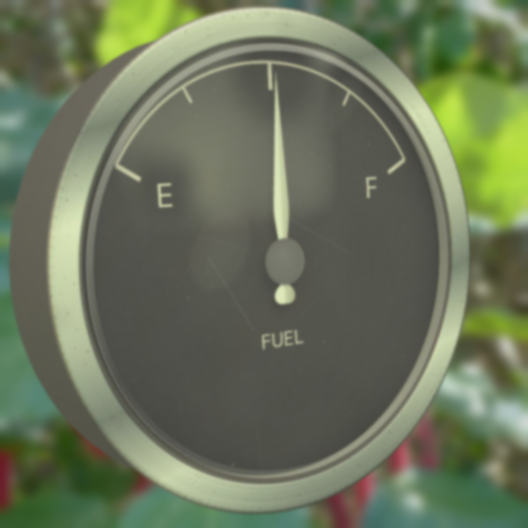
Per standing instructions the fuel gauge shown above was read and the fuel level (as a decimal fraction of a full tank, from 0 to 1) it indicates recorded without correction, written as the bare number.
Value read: 0.5
